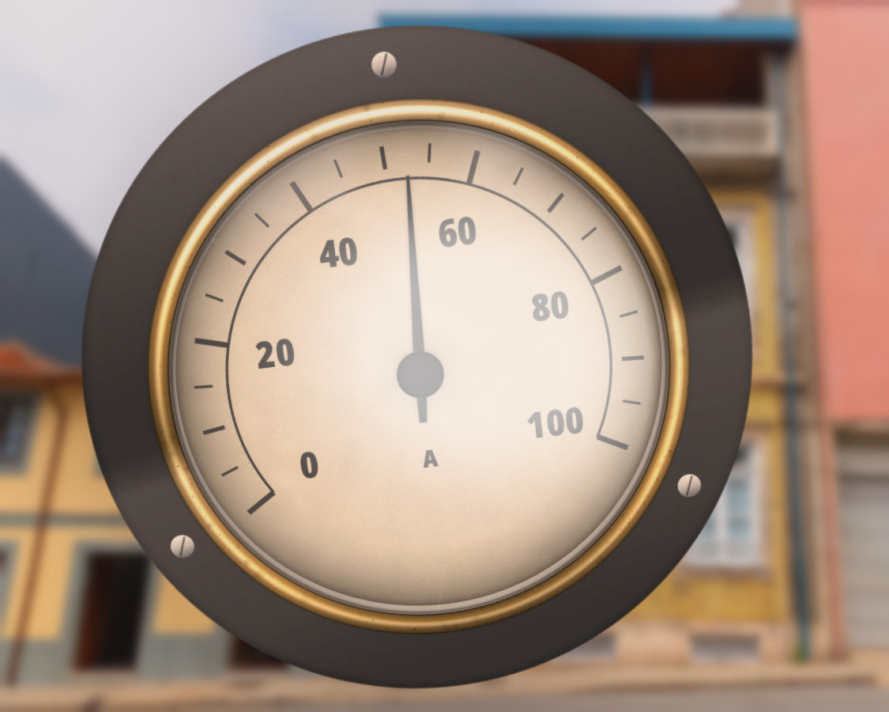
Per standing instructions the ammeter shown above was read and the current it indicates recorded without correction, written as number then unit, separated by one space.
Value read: 52.5 A
